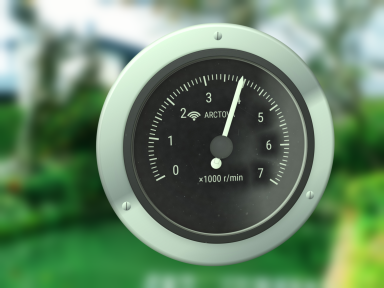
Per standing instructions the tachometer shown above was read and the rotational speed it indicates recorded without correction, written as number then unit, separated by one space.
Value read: 3900 rpm
